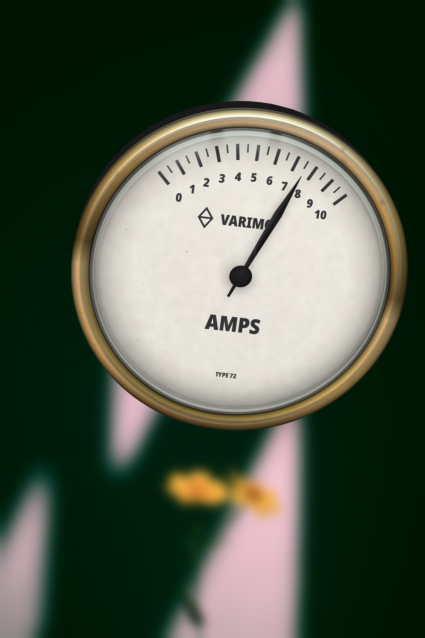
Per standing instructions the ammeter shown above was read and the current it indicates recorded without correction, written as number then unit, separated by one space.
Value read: 7.5 A
